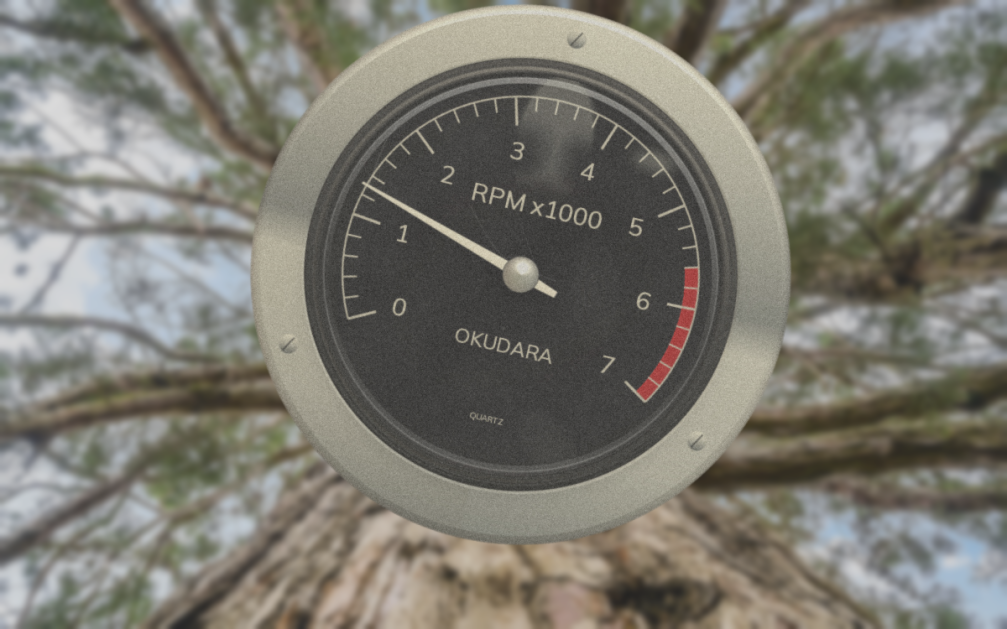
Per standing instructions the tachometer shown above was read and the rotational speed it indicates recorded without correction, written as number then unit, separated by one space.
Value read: 1300 rpm
